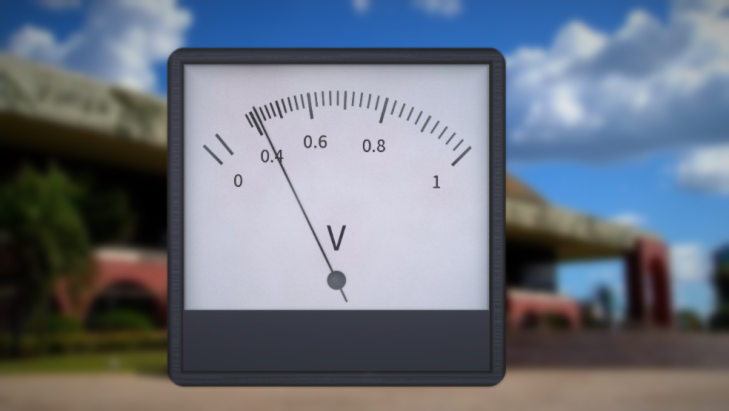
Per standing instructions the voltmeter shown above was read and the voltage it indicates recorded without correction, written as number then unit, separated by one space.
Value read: 0.42 V
